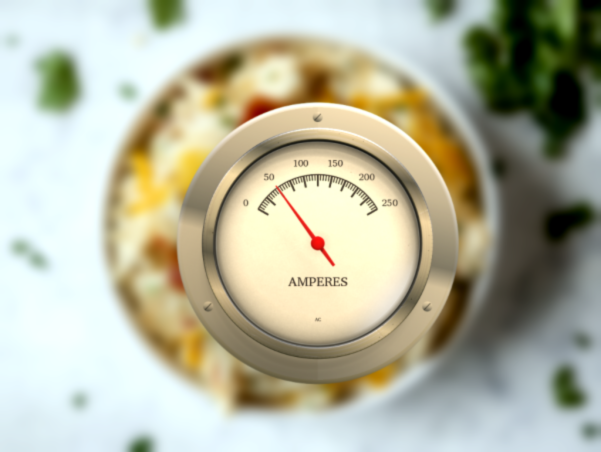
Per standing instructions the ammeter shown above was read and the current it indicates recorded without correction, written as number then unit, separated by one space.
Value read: 50 A
